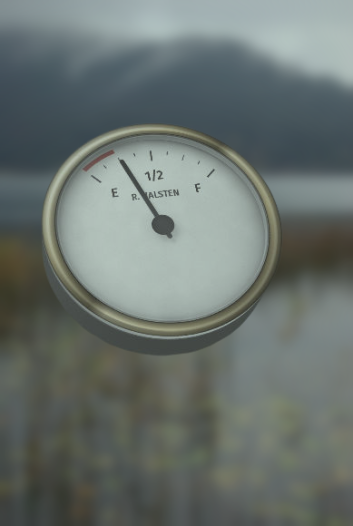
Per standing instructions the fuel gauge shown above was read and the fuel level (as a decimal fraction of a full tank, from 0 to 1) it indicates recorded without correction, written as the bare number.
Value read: 0.25
